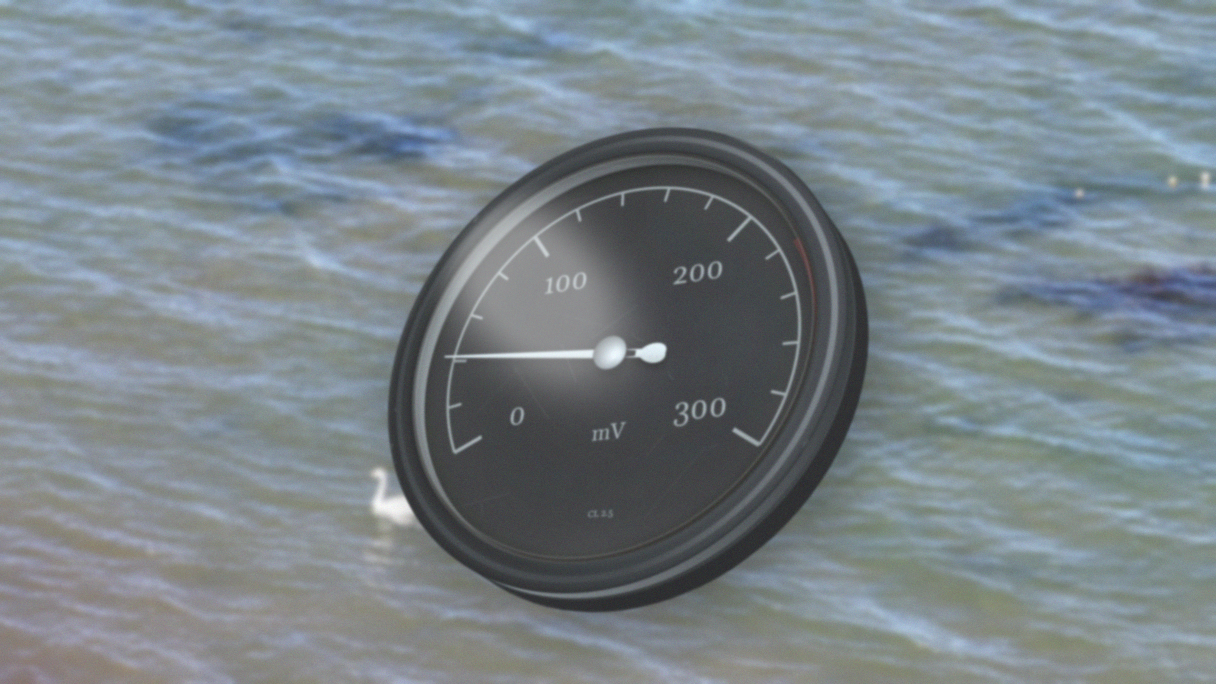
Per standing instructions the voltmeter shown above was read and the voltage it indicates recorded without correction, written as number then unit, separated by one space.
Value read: 40 mV
